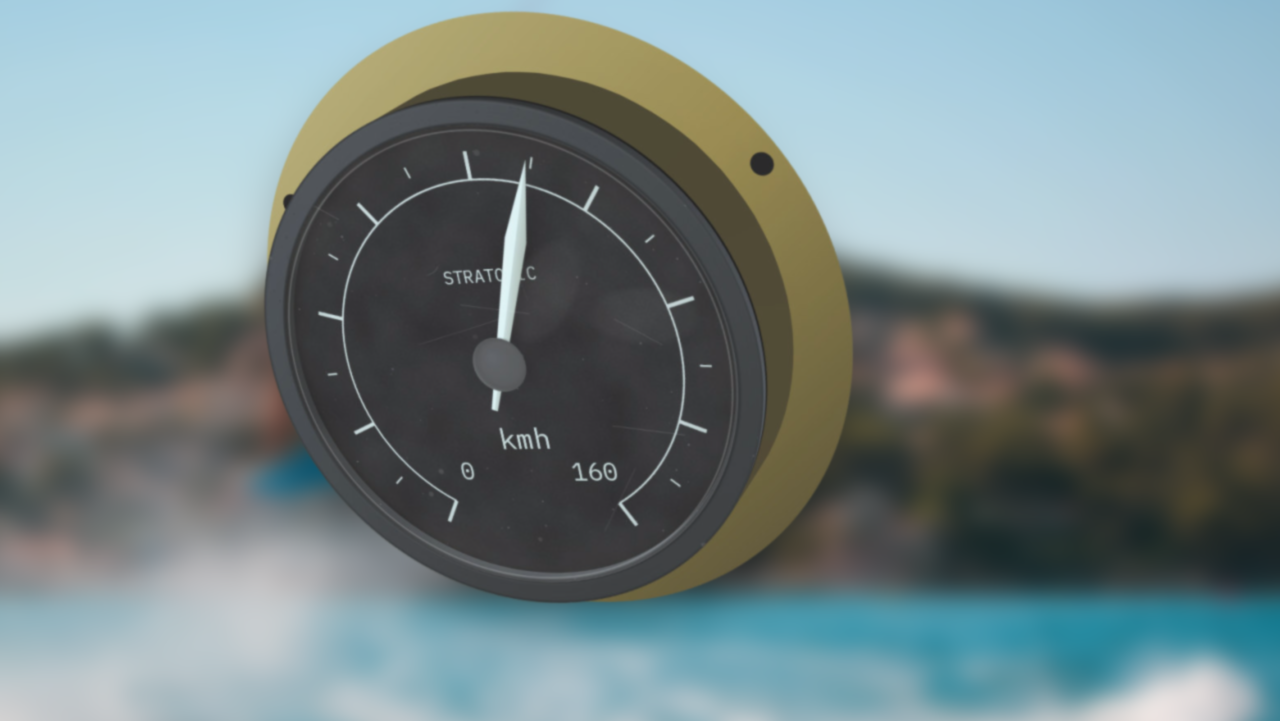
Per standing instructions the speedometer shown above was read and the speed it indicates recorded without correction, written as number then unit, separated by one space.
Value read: 90 km/h
